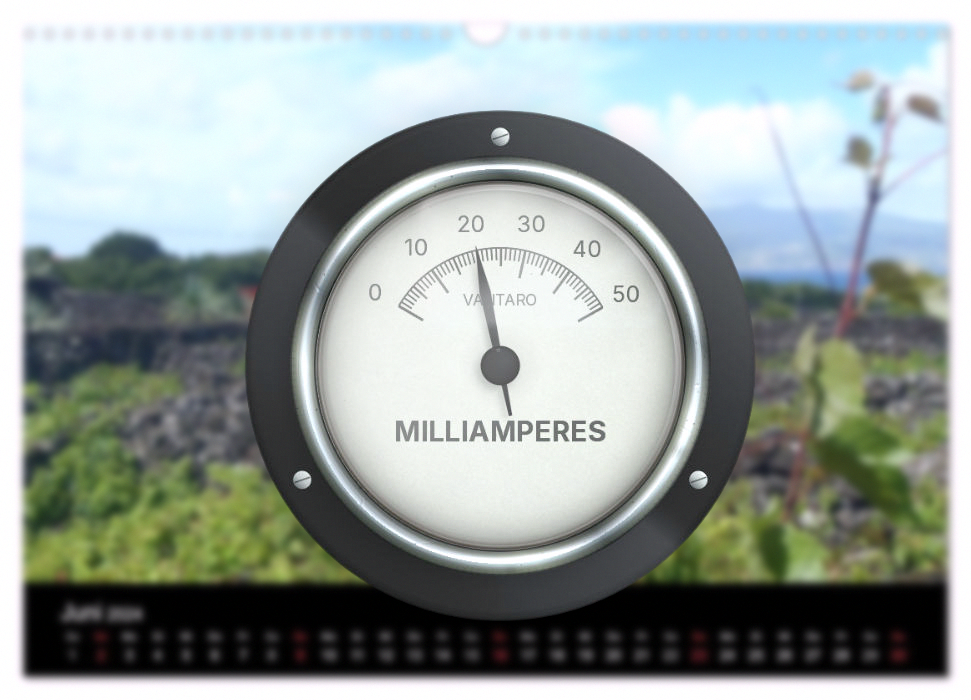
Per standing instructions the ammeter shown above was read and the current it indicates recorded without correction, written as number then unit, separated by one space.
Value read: 20 mA
